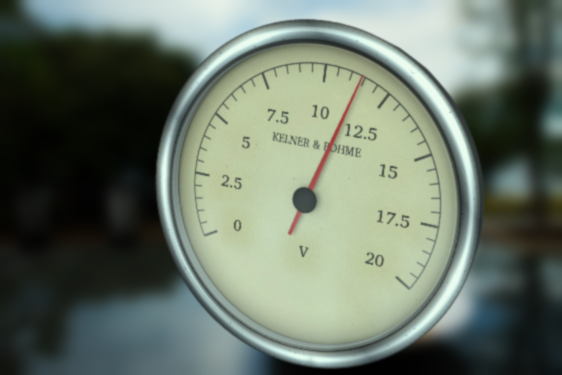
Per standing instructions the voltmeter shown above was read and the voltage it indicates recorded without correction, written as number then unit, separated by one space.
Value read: 11.5 V
